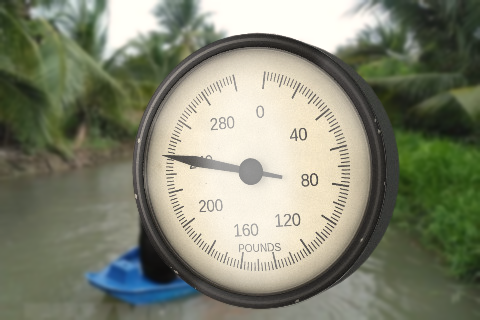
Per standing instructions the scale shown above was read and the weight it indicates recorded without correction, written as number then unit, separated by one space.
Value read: 240 lb
